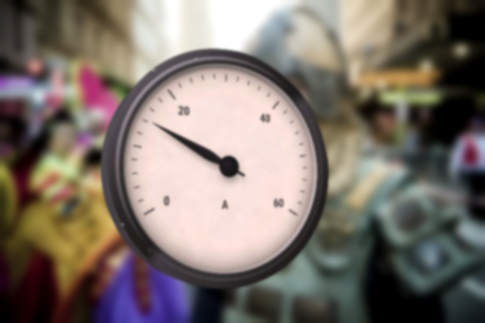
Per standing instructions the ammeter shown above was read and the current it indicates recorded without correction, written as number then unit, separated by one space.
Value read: 14 A
